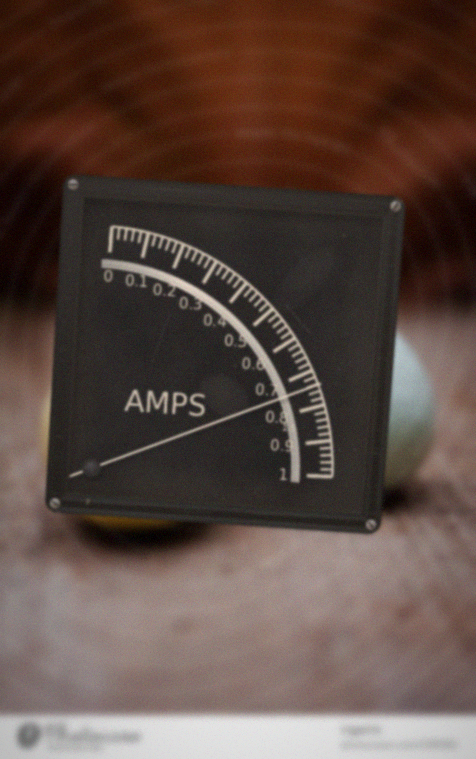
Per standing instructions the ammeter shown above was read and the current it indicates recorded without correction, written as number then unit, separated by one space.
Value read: 0.74 A
